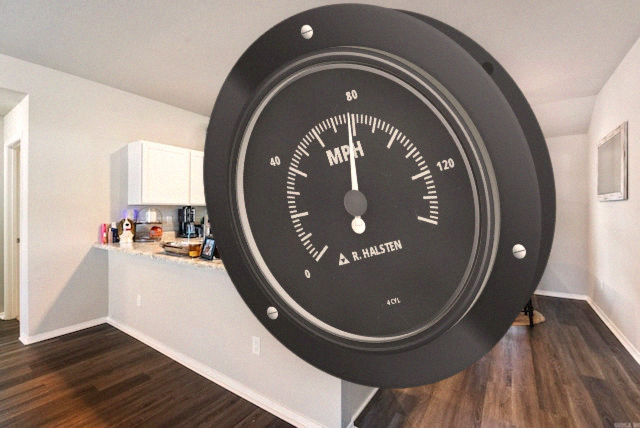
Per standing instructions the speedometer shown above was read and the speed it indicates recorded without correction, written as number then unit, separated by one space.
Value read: 80 mph
